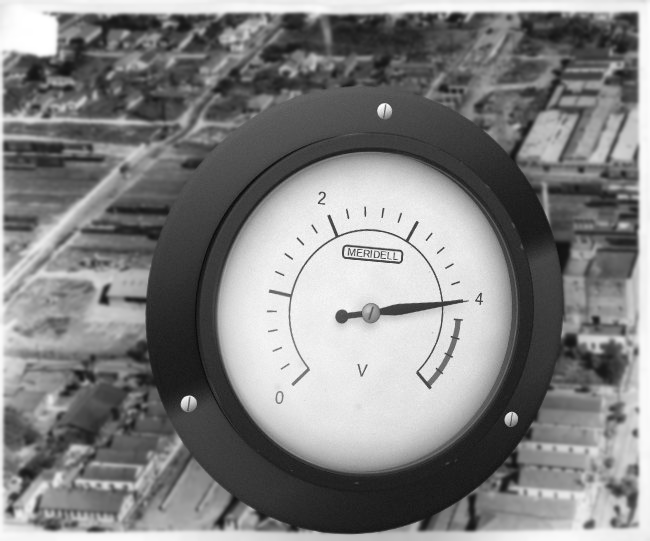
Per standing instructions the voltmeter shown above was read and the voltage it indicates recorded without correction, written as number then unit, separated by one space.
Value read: 4 V
